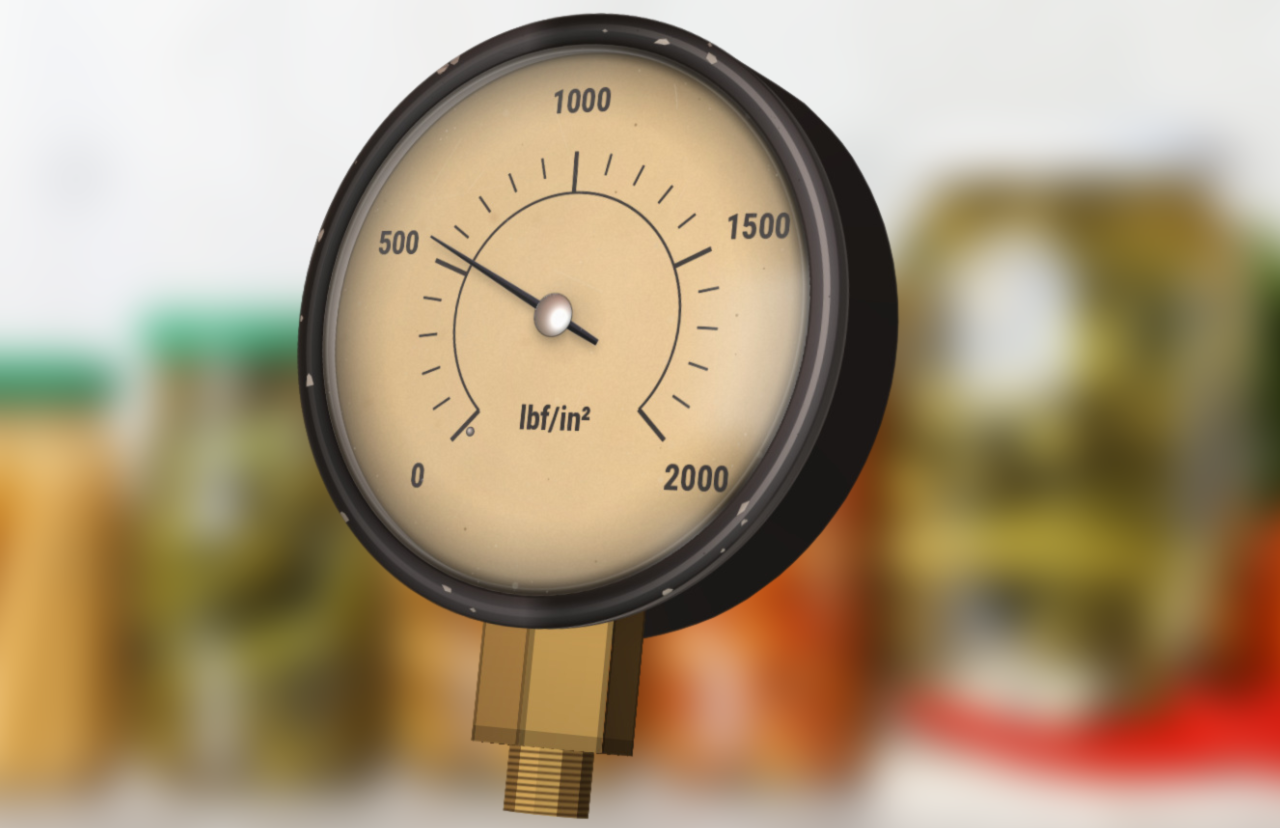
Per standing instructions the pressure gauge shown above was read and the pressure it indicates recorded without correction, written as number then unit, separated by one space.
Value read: 550 psi
